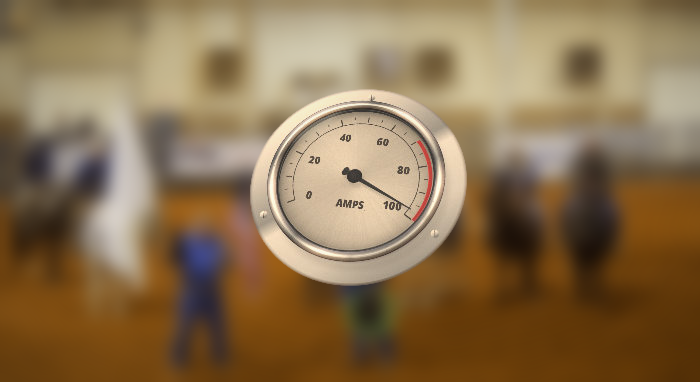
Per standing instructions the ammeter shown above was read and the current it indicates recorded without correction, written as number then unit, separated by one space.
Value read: 97.5 A
